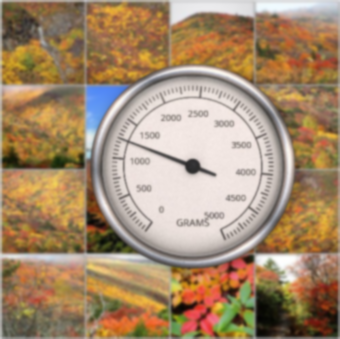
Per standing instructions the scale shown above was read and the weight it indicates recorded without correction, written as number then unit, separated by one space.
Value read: 1250 g
